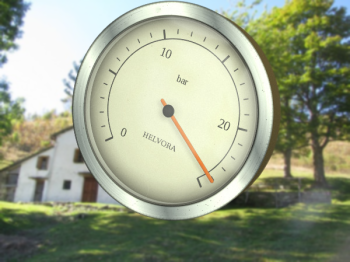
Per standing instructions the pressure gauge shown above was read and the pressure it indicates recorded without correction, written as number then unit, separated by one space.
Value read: 24 bar
